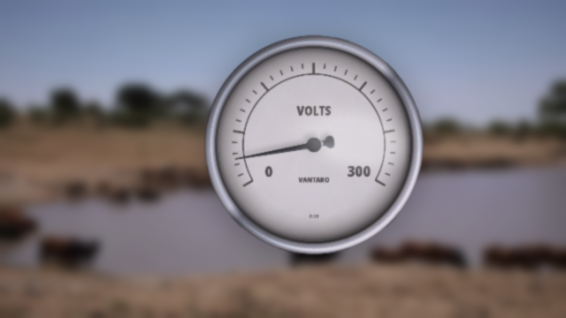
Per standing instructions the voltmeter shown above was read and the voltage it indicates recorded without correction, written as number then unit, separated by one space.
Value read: 25 V
